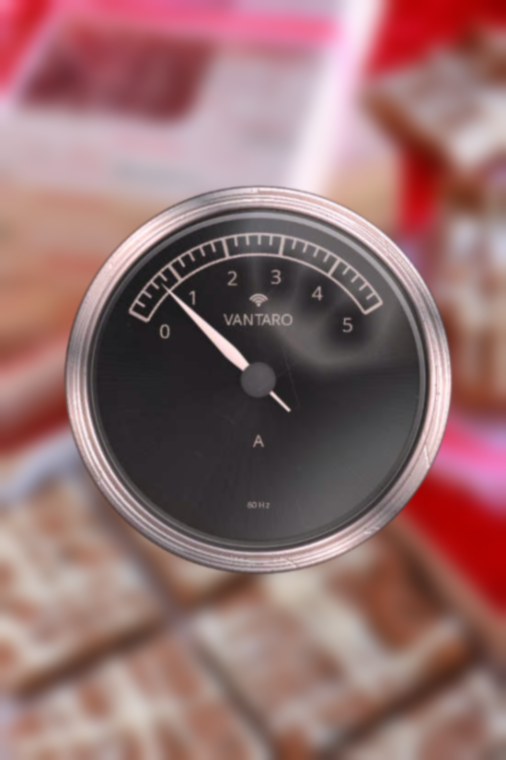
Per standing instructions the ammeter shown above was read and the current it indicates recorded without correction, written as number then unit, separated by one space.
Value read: 0.7 A
